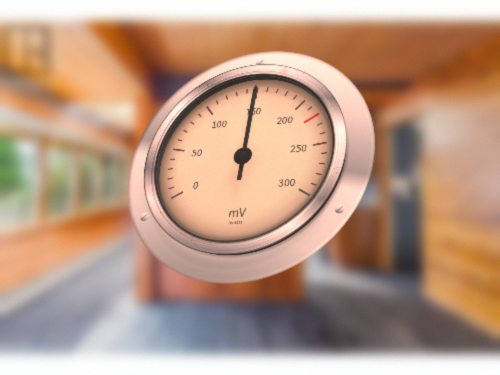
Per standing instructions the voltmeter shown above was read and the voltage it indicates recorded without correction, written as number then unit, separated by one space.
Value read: 150 mV
